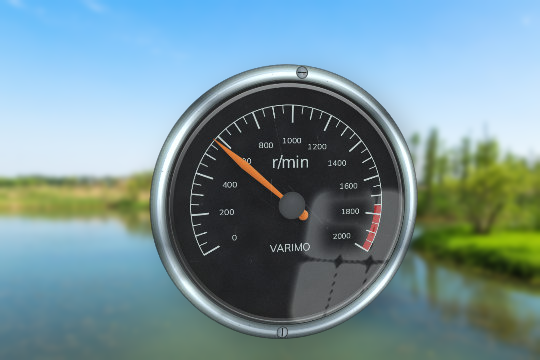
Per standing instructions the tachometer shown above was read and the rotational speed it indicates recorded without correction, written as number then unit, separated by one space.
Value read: 575 rpm
